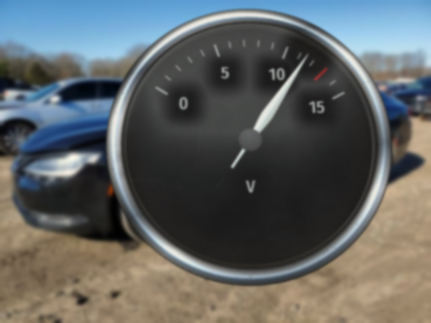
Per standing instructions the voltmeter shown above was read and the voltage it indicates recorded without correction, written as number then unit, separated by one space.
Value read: 11.5 V
